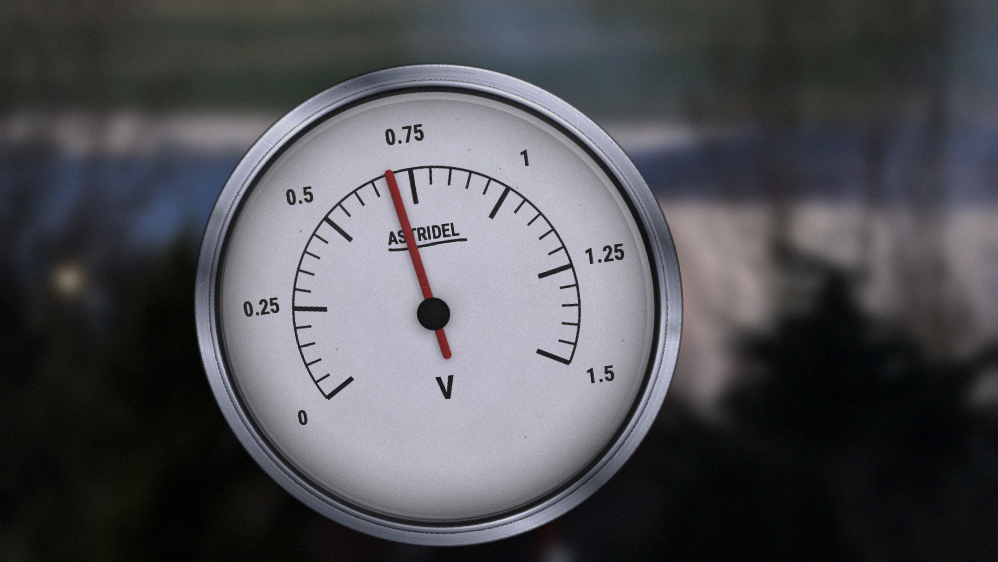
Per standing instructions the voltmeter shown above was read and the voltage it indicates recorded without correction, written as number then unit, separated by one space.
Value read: 0.7 V
